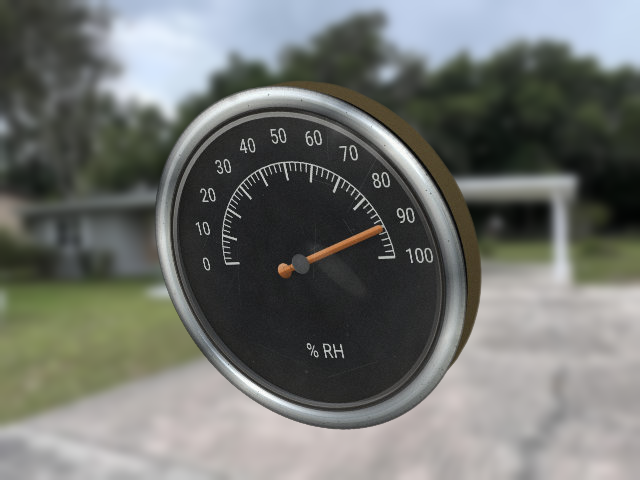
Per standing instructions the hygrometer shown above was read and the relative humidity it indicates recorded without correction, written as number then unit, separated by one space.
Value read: 90 %
